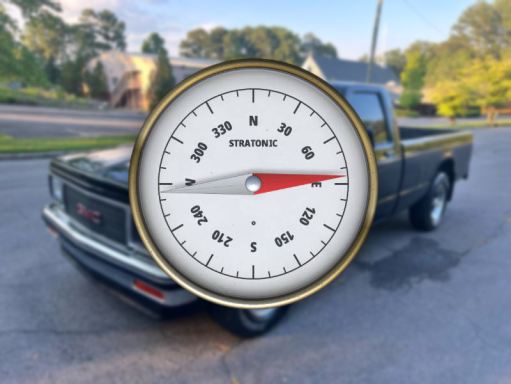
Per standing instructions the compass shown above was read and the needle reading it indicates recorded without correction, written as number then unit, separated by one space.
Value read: 85 °
